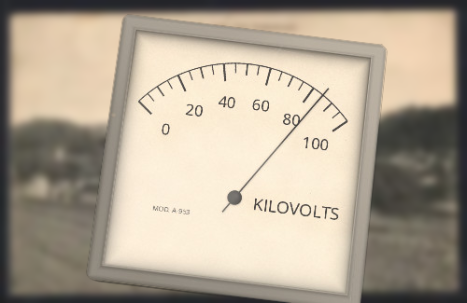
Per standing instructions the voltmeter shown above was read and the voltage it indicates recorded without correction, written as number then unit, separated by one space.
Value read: 85 kV
